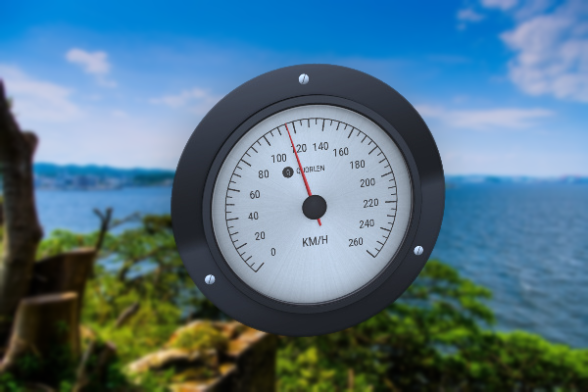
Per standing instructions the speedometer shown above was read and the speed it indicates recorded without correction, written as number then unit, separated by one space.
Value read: 115 km/h
